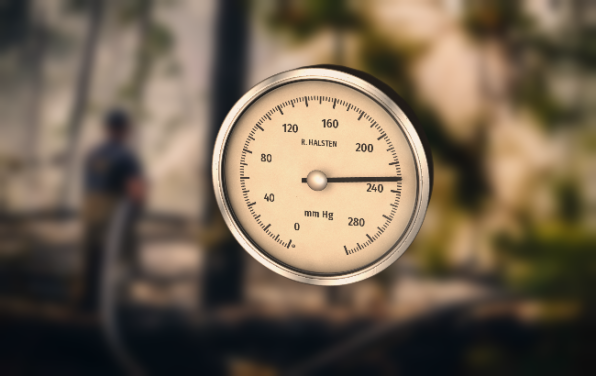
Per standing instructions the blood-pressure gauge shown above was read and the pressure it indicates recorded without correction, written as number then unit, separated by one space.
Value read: 230 mmHg
